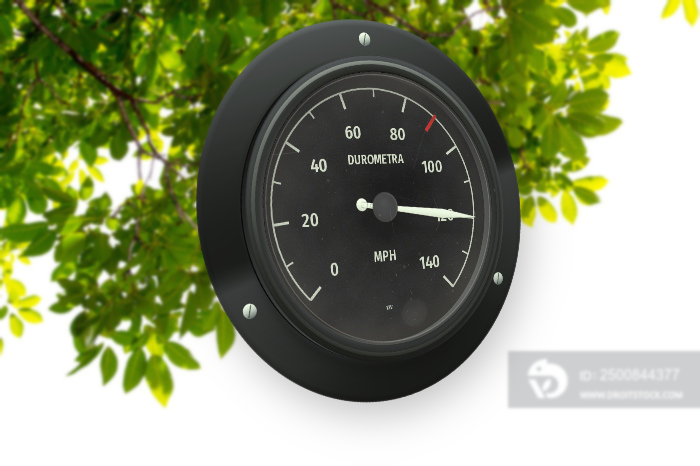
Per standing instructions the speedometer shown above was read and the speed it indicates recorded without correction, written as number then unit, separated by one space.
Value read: 120 mph
